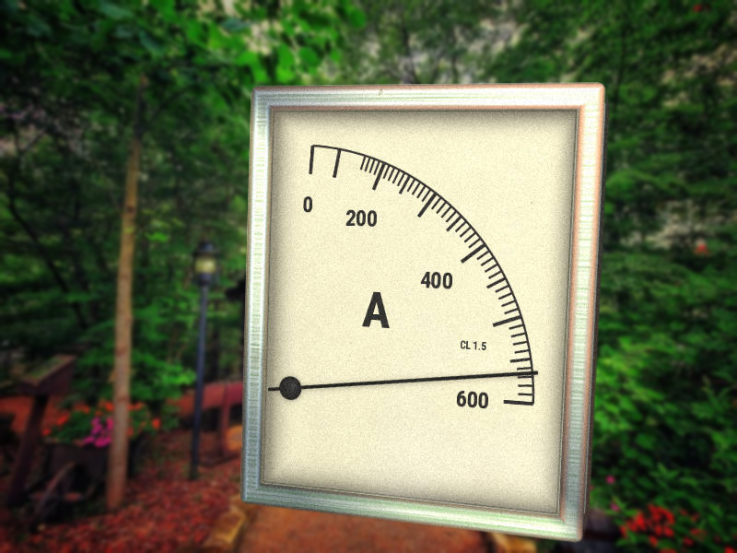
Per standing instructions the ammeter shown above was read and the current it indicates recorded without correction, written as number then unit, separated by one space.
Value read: 565 A
